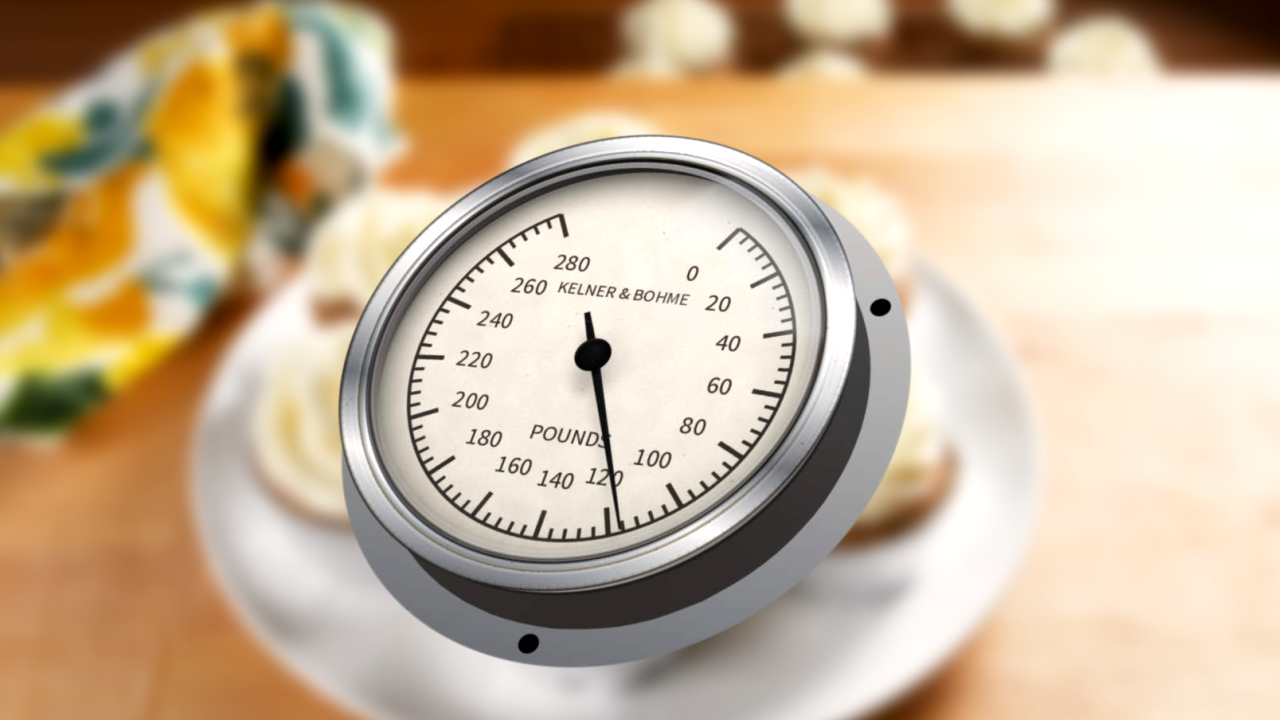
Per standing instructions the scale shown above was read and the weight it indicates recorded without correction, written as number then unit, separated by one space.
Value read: 116 lb
